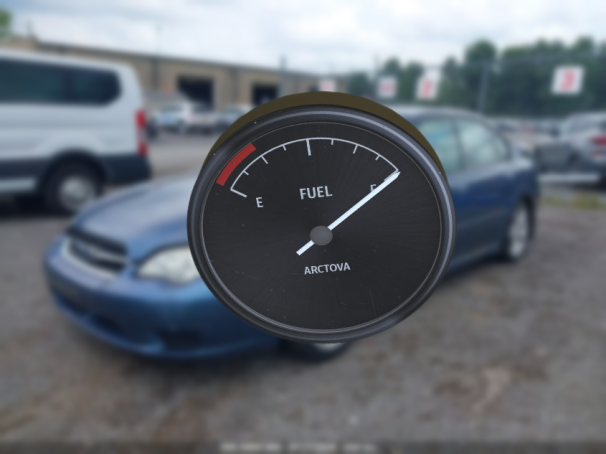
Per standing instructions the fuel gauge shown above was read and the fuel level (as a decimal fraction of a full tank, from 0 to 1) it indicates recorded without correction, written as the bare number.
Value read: 1
